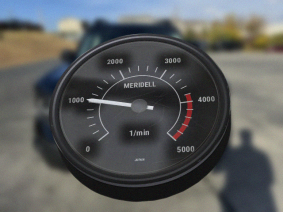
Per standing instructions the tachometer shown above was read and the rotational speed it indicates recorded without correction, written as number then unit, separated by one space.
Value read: 1000 rpm
